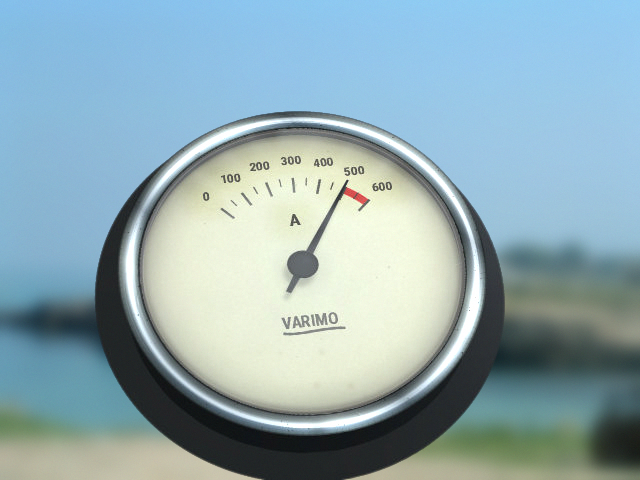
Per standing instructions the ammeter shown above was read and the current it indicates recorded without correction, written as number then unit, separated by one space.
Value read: 500 A
